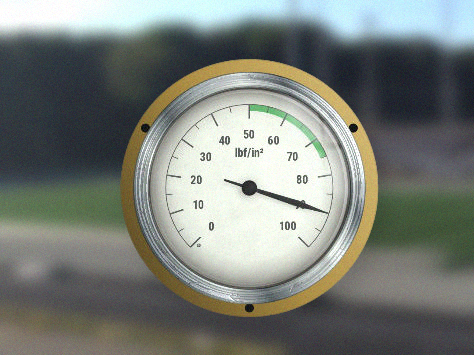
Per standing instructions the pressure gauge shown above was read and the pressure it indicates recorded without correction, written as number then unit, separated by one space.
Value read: 90 psi
